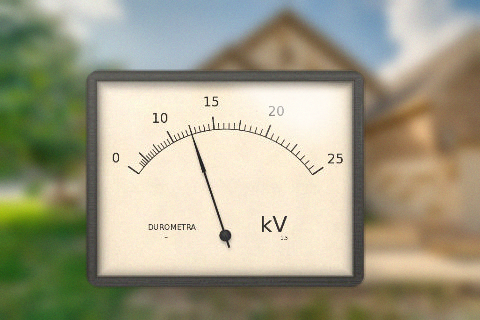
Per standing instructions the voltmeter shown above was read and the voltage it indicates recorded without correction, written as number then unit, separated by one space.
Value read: 12.5 kV
